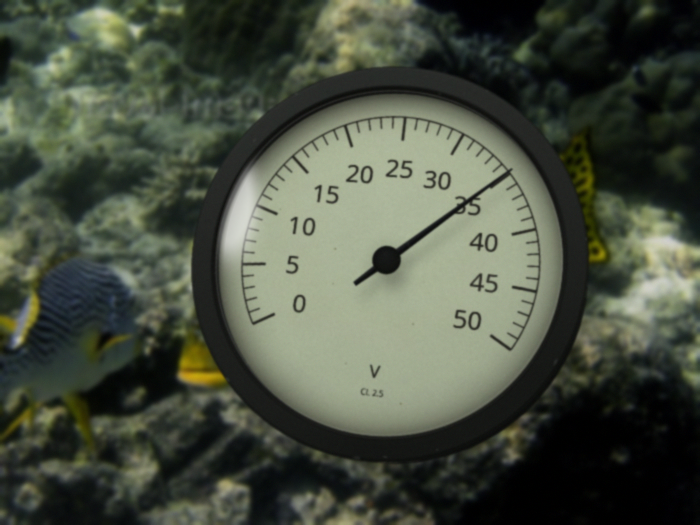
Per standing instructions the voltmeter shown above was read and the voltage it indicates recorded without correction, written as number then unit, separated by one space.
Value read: 35 V
